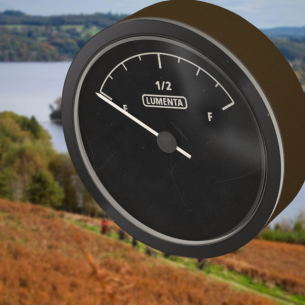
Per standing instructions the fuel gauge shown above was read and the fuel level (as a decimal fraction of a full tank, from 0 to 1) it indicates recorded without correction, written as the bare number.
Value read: 0
